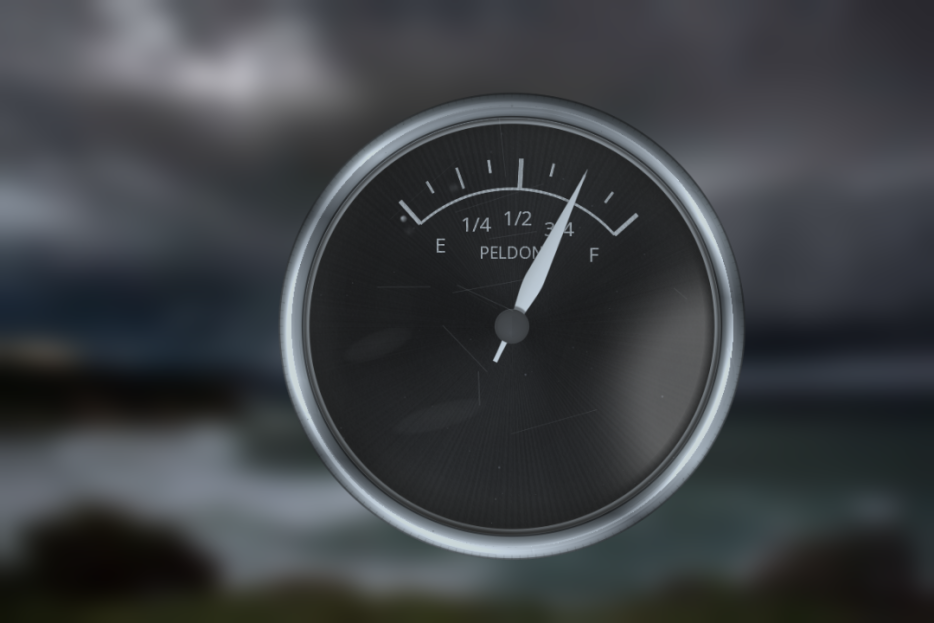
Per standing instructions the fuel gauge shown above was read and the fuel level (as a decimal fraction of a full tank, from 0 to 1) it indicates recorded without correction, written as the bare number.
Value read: 0.75
